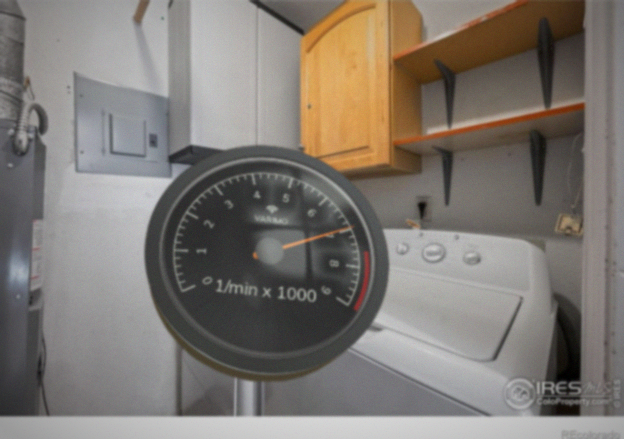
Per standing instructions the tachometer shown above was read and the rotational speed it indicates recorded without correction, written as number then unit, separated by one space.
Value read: 7000 rpm
